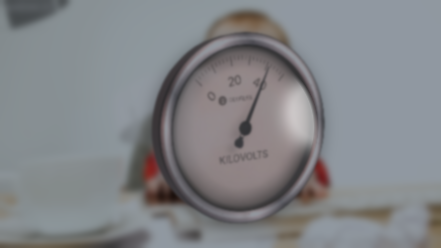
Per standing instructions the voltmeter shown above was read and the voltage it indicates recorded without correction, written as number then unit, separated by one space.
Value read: 40 kV
